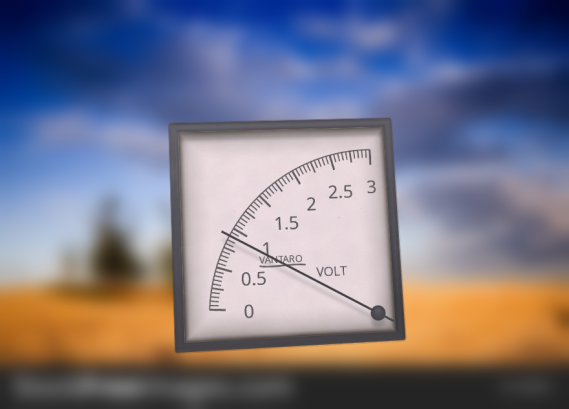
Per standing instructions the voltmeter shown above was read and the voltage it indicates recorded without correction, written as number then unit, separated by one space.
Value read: 0.9 V
